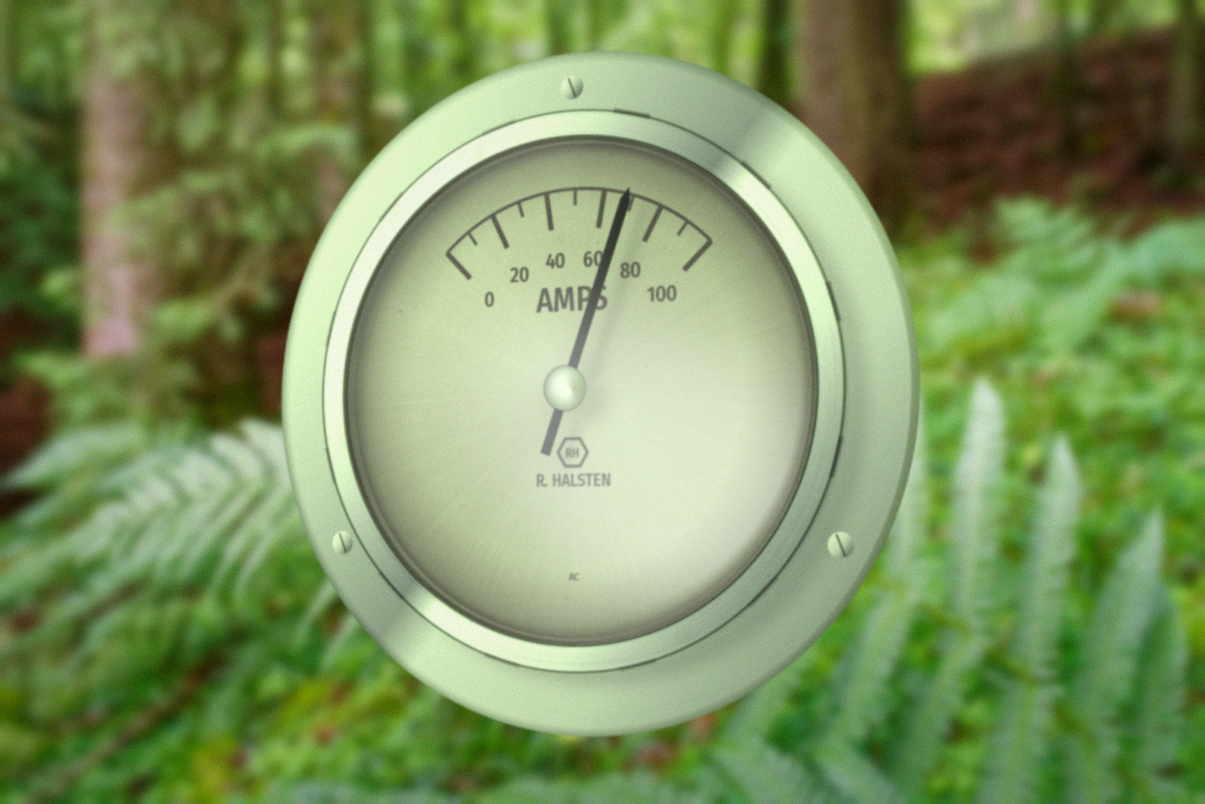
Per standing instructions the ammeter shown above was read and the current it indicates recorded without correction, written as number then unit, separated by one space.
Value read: 70 A
